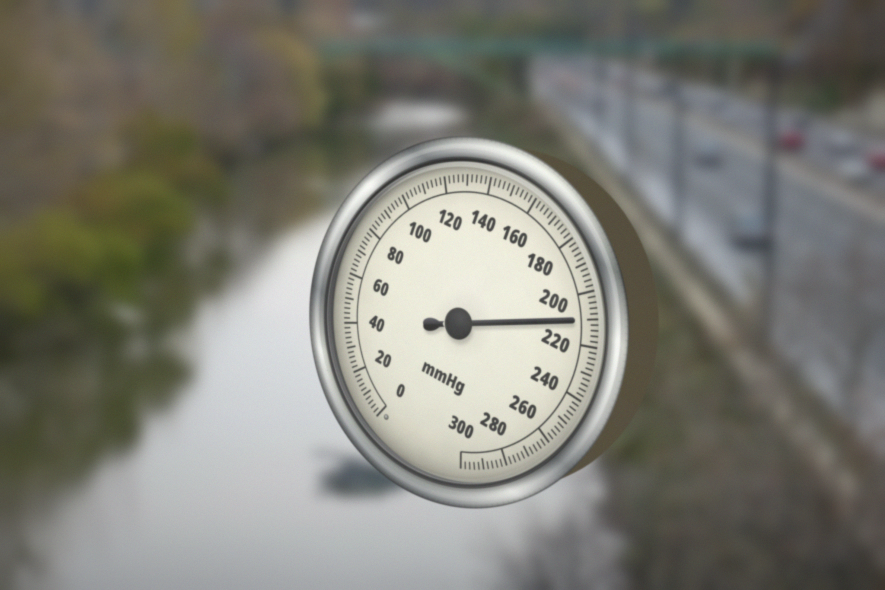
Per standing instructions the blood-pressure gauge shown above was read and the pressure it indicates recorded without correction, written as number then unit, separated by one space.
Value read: 210 mmHg
